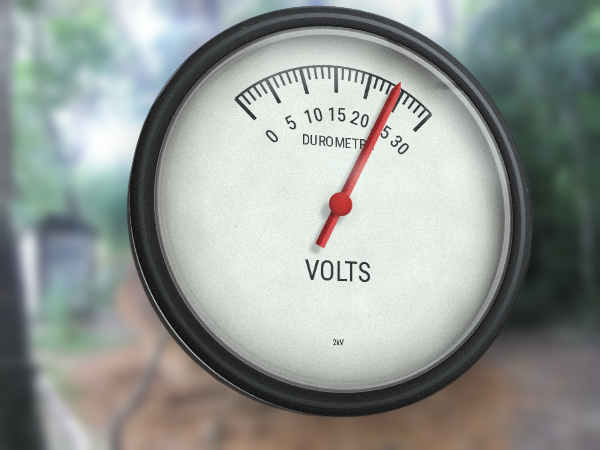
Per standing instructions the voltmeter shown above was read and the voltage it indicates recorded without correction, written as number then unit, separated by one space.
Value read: 24 V
